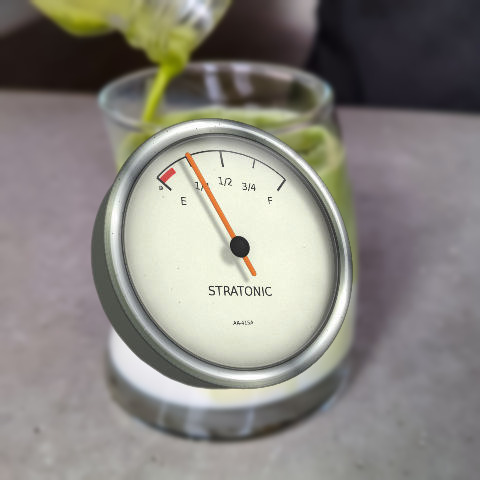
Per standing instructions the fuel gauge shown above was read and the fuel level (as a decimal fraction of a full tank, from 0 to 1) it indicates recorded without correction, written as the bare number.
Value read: 0.25
